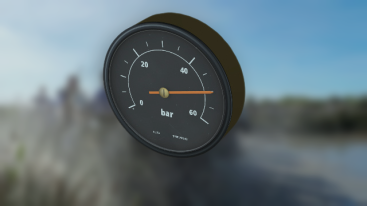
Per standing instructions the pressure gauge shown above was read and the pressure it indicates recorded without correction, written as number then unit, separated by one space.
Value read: 50 bar
